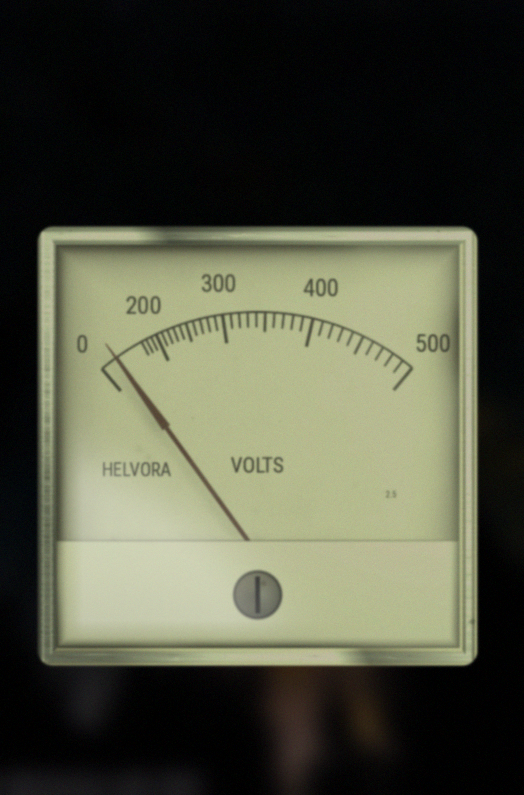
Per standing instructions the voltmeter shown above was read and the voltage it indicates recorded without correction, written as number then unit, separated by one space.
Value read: 100 V
